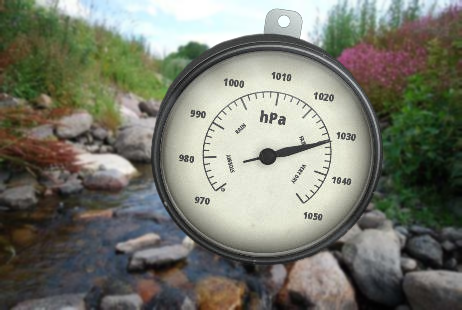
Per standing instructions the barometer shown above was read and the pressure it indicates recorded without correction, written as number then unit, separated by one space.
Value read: 1030 hPa
